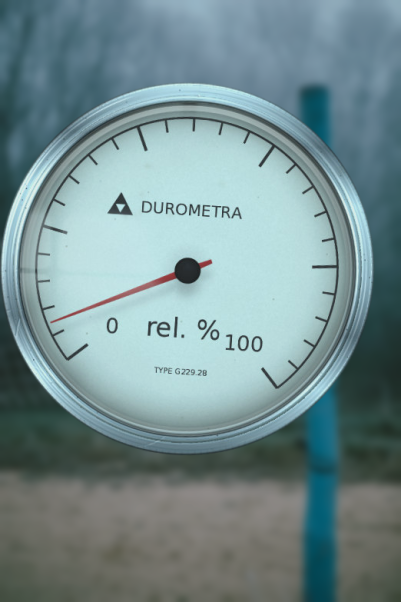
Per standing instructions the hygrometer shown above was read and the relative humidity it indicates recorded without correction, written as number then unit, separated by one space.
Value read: 6 %
